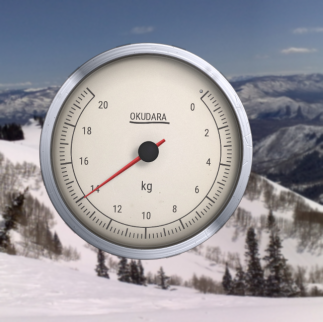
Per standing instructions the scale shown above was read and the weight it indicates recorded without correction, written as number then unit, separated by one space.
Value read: 14 kg
